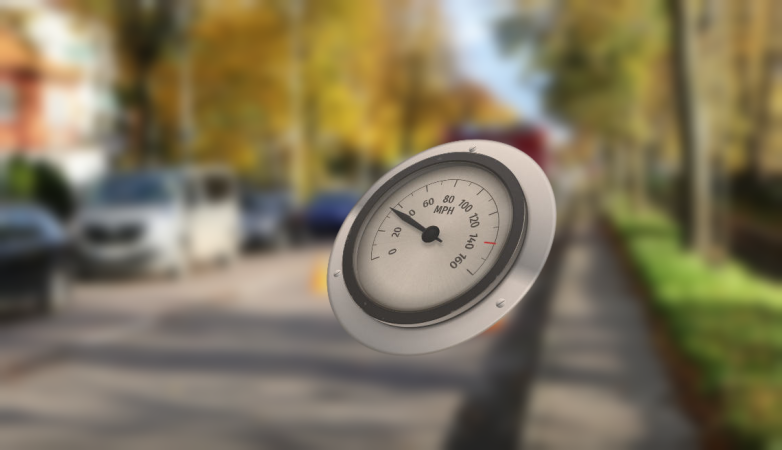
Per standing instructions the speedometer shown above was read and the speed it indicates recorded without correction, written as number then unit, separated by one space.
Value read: 35 mph
